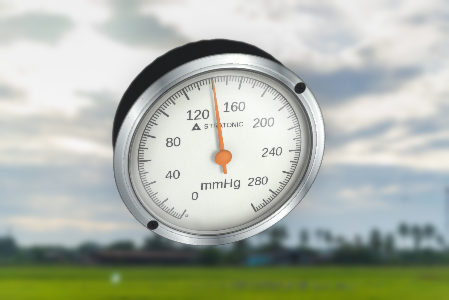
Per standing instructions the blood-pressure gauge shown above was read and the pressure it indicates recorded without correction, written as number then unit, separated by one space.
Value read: 140 mmHg
